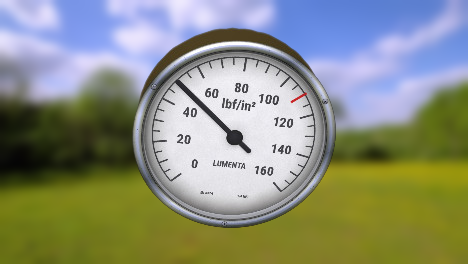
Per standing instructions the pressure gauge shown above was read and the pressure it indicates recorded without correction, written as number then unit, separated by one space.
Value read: 50 psi
